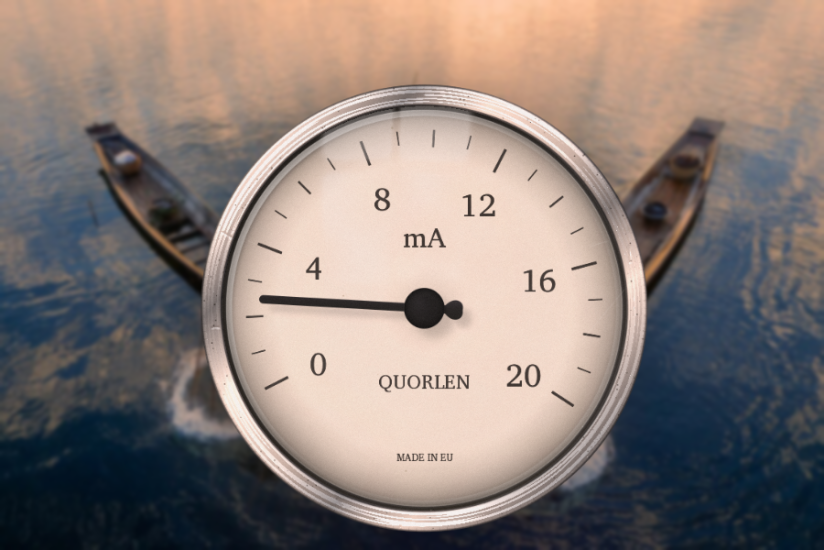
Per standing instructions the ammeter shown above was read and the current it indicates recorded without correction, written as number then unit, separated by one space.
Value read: 2.5 mA
